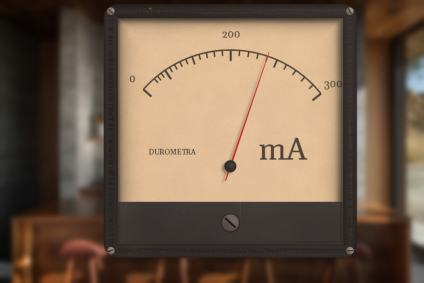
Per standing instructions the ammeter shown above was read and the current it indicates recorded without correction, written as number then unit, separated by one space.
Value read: 240 mA
